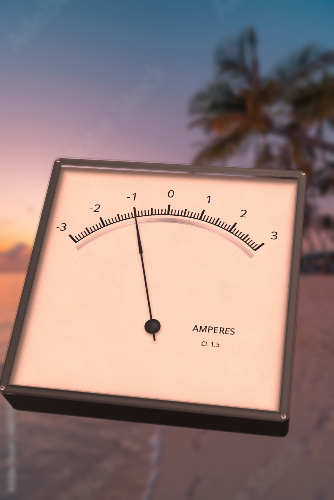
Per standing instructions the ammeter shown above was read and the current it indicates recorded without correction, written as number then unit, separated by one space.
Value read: -1 A
